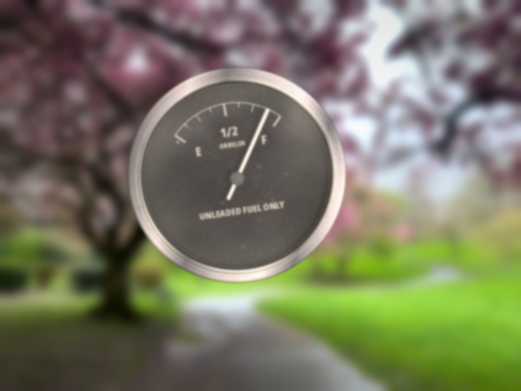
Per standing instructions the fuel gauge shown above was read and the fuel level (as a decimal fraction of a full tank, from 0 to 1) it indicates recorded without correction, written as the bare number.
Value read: 0.875
